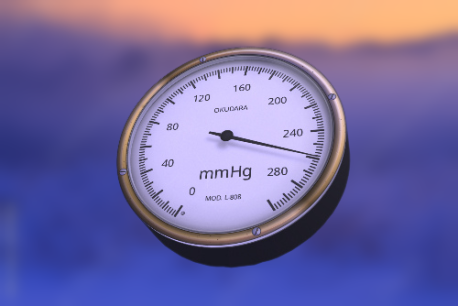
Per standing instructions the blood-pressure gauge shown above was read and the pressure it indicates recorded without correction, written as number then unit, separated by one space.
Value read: 260 mmHg
